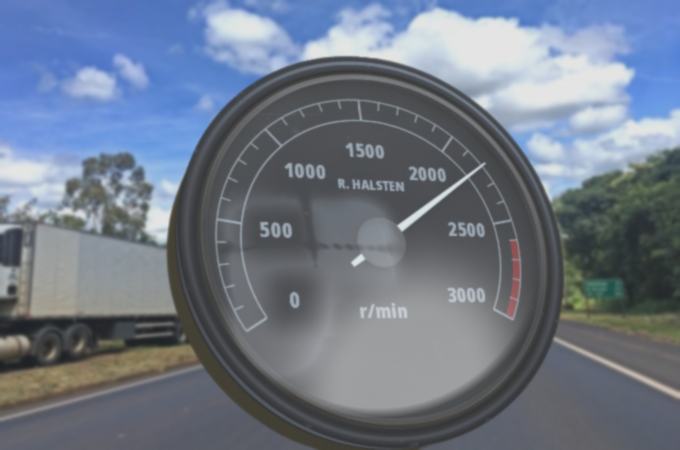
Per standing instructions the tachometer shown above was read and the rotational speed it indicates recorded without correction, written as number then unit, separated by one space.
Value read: 2200 rpm
